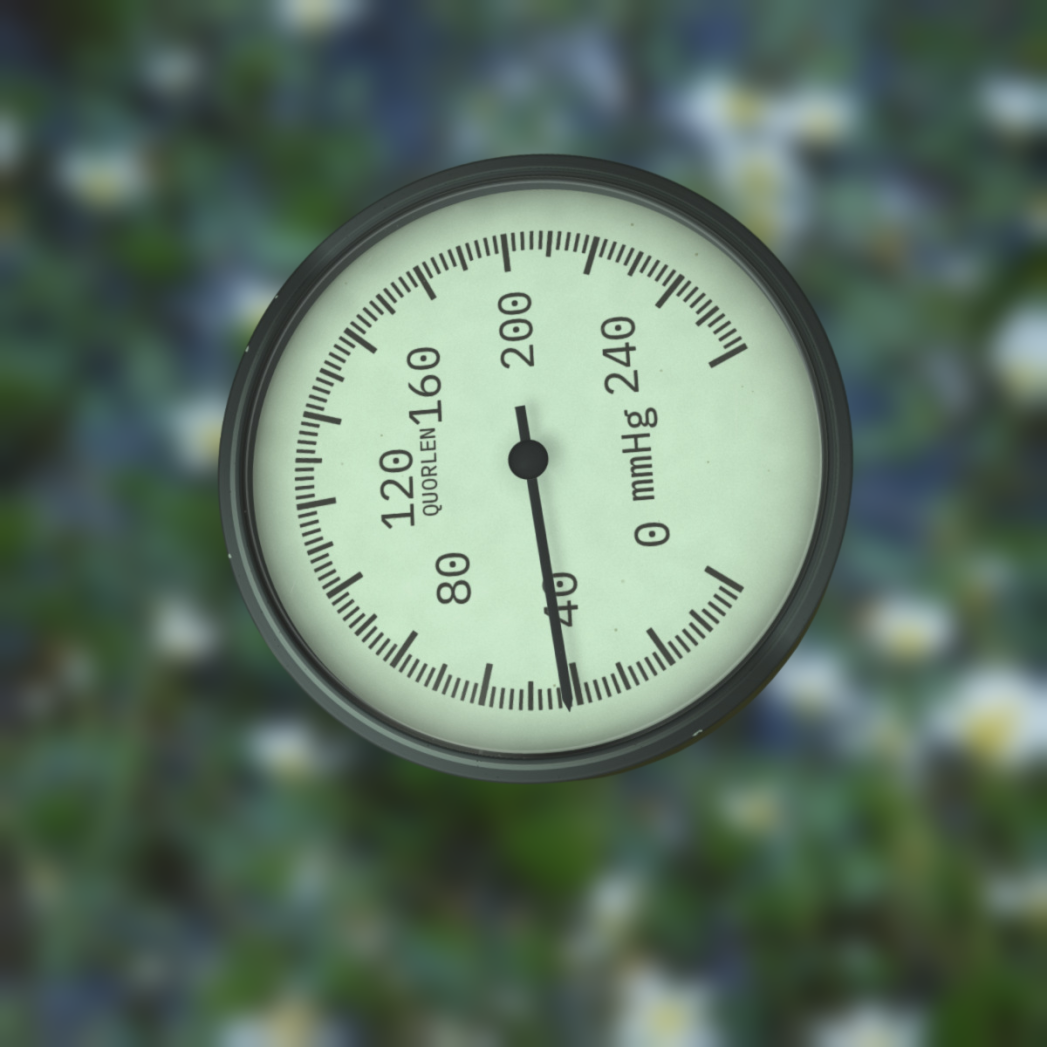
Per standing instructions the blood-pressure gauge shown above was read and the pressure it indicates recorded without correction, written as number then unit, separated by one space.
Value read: 42 mmHg
